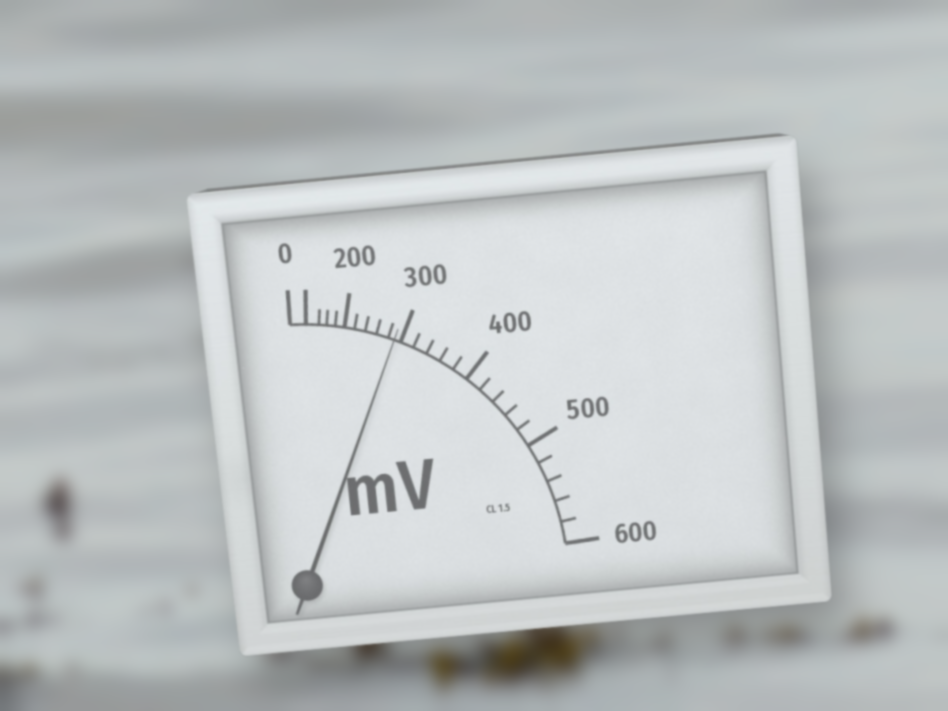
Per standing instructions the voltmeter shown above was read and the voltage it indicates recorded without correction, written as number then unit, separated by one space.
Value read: 290 mV
